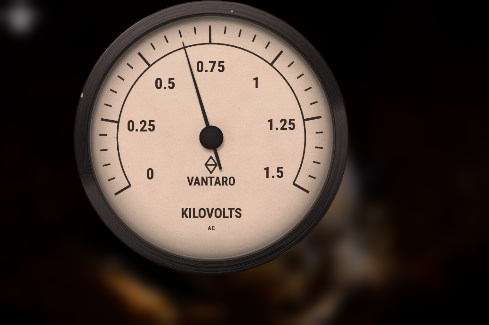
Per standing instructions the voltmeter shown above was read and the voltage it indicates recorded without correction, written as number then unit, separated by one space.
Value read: 0.65 kV
